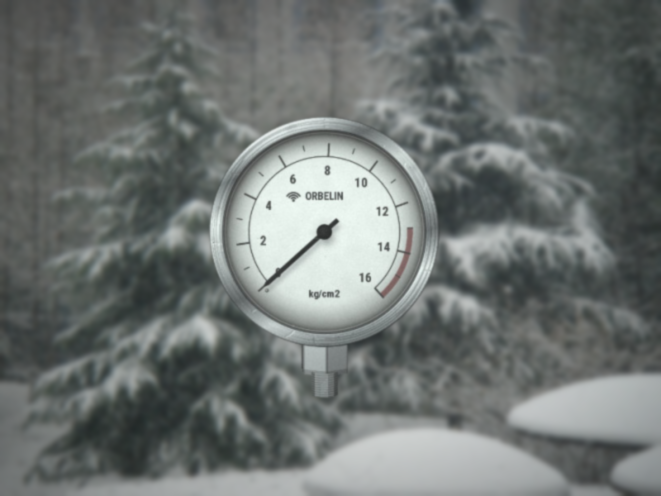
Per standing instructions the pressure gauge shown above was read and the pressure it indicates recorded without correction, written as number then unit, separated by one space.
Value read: 0 kg/cm²
